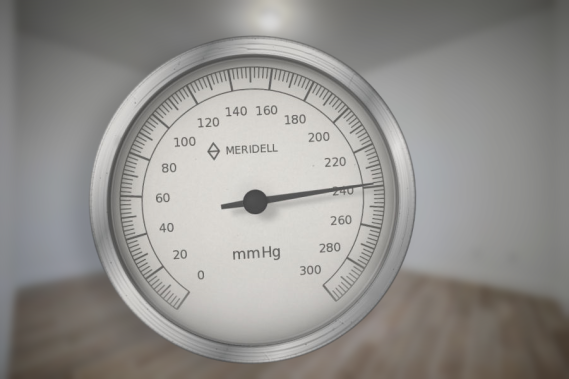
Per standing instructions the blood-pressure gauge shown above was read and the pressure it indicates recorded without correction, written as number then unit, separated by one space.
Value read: 238 mmHg
